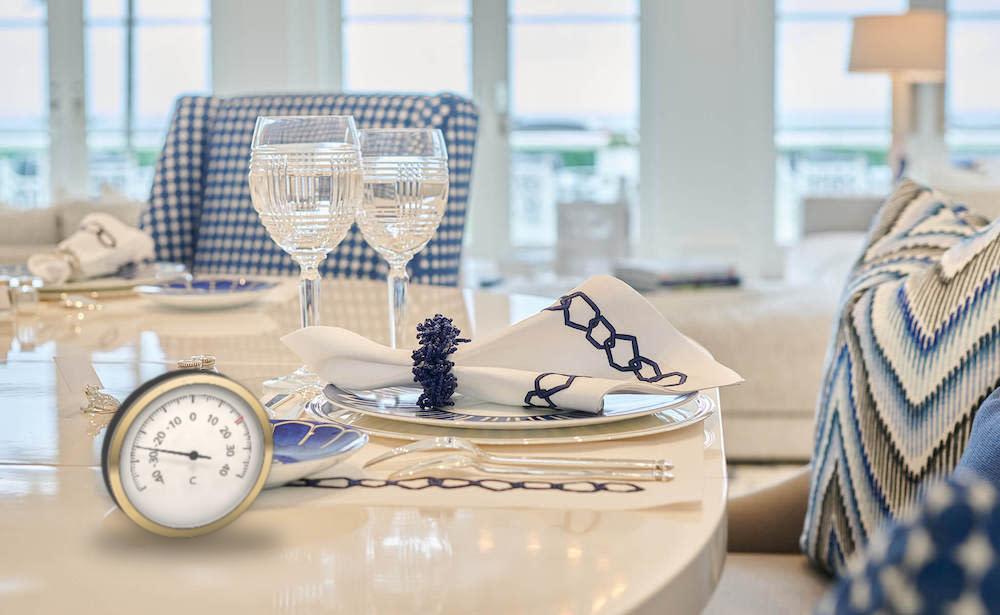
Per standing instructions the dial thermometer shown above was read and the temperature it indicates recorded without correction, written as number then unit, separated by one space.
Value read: -25 °C
